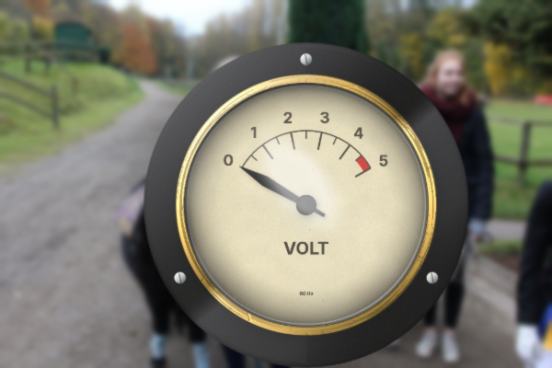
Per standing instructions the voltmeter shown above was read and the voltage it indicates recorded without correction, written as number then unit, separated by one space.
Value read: 0 V
